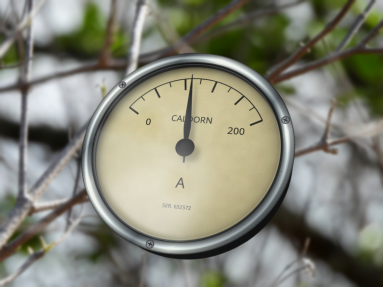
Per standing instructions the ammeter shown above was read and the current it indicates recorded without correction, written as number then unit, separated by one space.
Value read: 90 A
